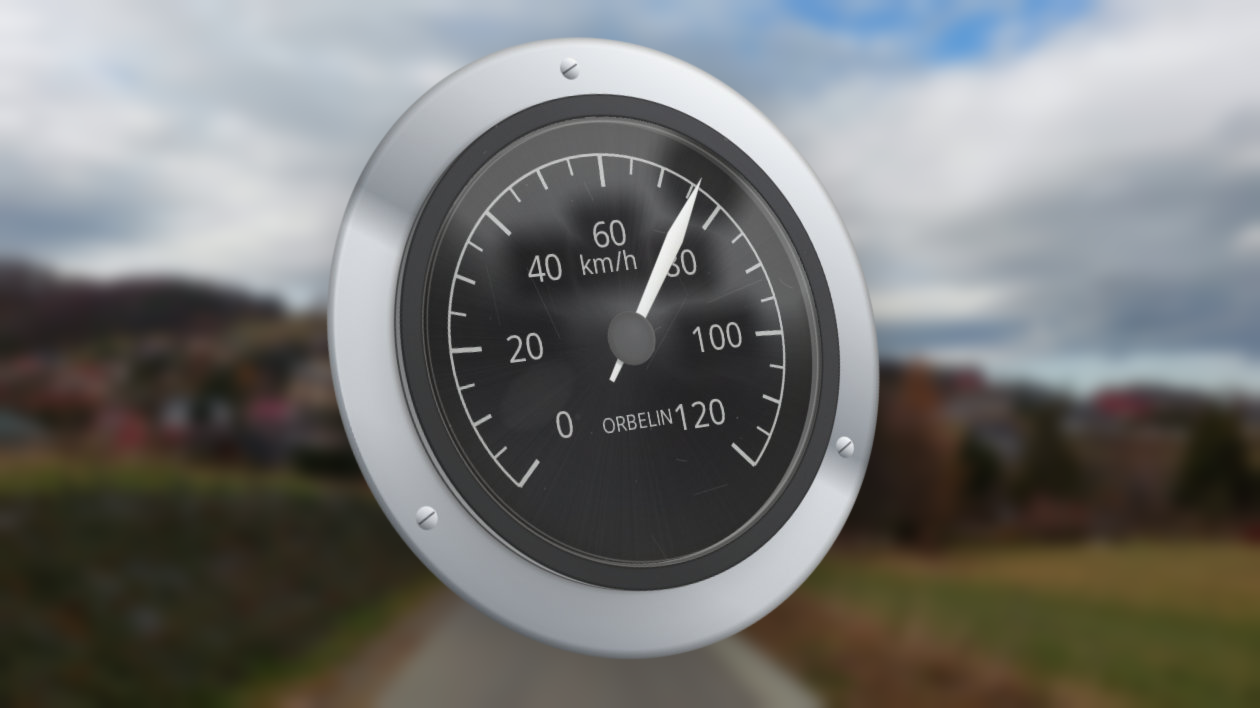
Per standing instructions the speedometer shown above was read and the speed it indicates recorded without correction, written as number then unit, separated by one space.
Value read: 75 km/h
